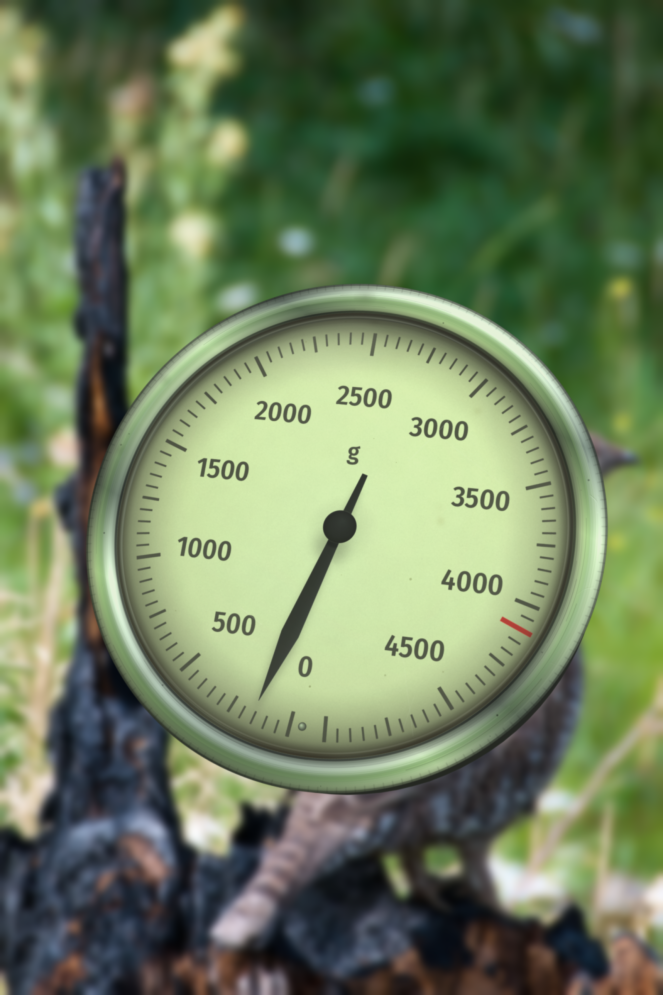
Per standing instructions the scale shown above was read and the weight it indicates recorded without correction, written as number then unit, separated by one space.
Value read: 150 g
